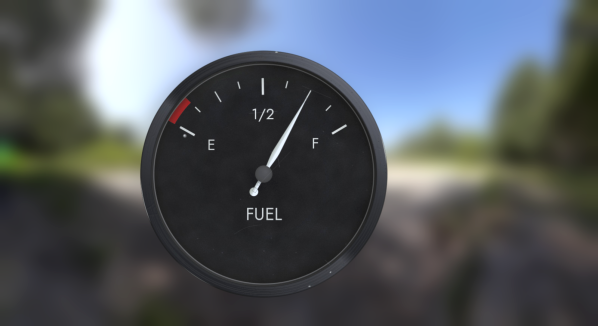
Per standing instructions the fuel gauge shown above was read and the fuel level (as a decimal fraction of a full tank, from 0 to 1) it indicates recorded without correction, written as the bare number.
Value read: 0.75
